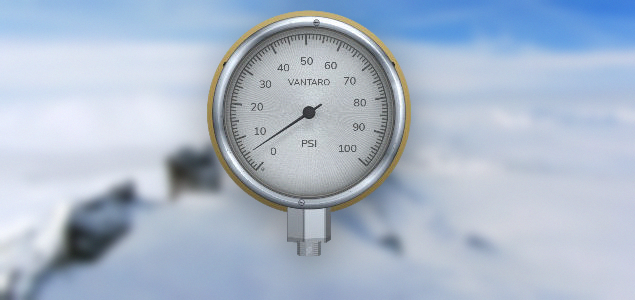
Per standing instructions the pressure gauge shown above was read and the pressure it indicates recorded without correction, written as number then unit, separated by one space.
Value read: 5 psi
